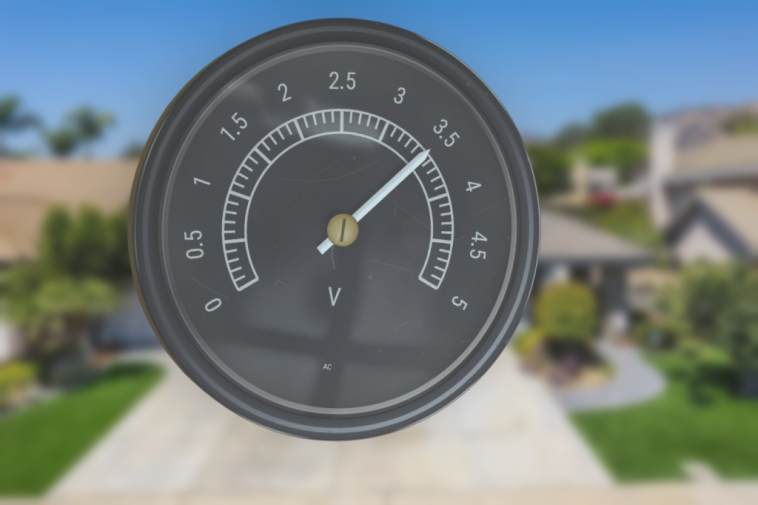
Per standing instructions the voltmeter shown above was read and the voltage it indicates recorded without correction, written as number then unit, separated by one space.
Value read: 3.5 V
